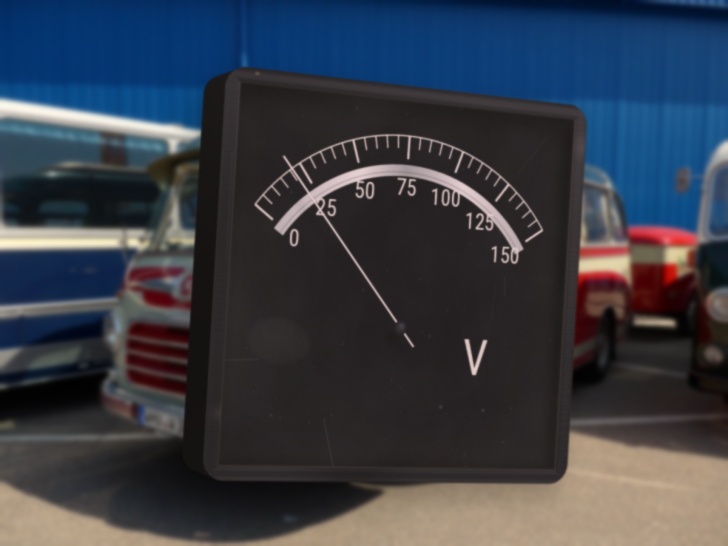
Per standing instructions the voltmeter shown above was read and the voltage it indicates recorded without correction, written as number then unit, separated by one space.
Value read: 20 V
